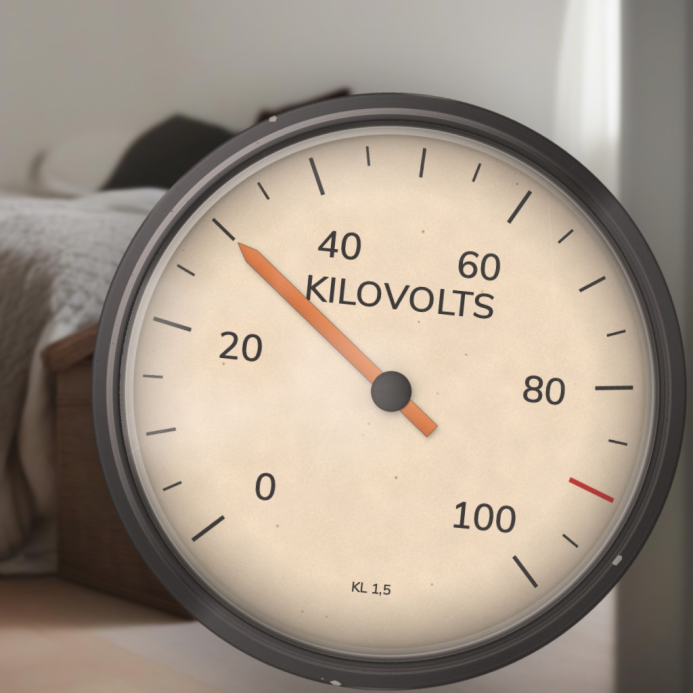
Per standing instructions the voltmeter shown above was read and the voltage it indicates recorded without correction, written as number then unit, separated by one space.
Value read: 30 kV
